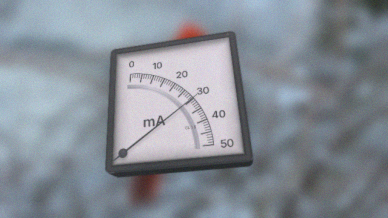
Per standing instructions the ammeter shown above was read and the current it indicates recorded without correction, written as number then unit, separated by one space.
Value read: 30 mA
